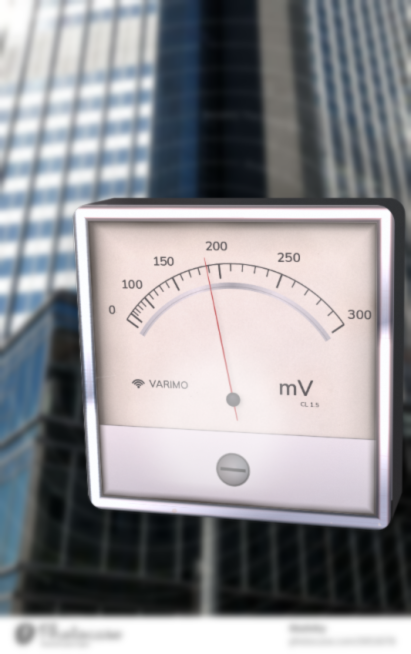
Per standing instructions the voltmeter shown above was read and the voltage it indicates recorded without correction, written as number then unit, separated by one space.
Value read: 190 mV
